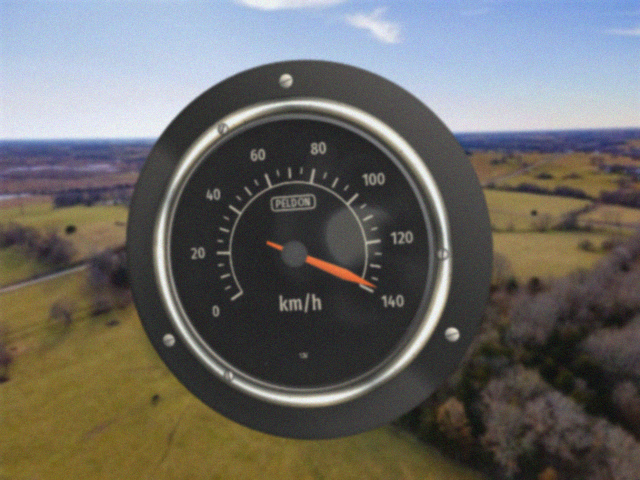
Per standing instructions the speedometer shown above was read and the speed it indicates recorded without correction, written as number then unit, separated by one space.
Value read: 137.5 km/h
